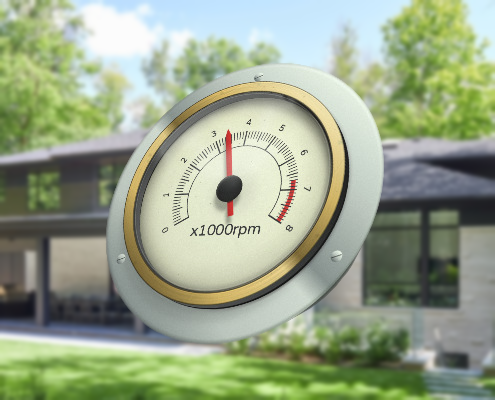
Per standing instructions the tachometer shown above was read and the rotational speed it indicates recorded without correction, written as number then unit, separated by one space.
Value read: 3500 rpm
